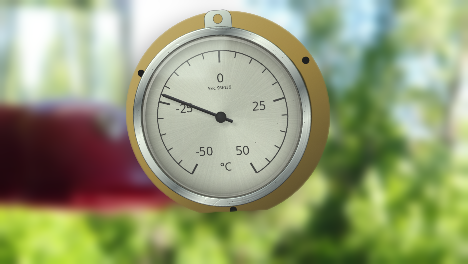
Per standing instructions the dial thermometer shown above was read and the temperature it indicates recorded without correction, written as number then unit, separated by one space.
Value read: -22.5 °C
